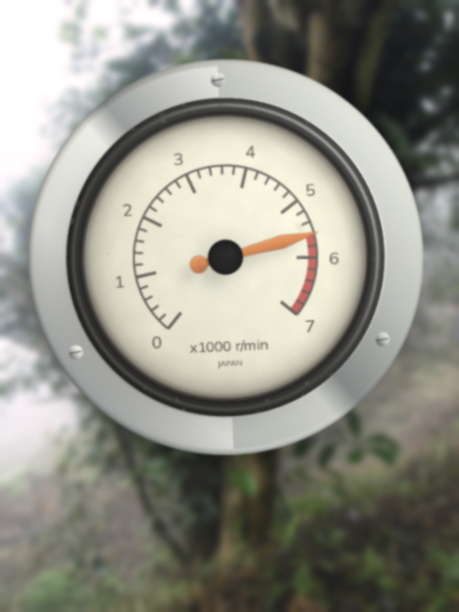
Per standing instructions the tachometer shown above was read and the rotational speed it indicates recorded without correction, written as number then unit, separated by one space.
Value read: 5600 rpm
